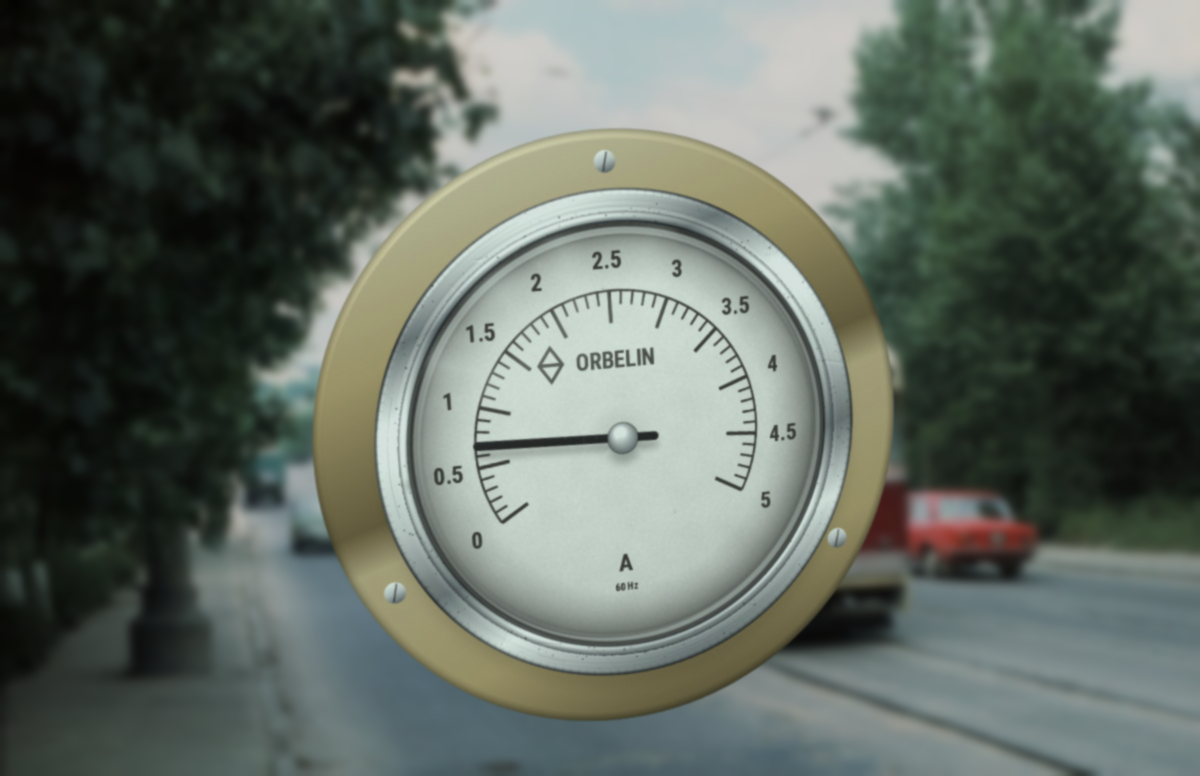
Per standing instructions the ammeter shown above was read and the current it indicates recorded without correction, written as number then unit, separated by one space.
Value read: 0.7 A
